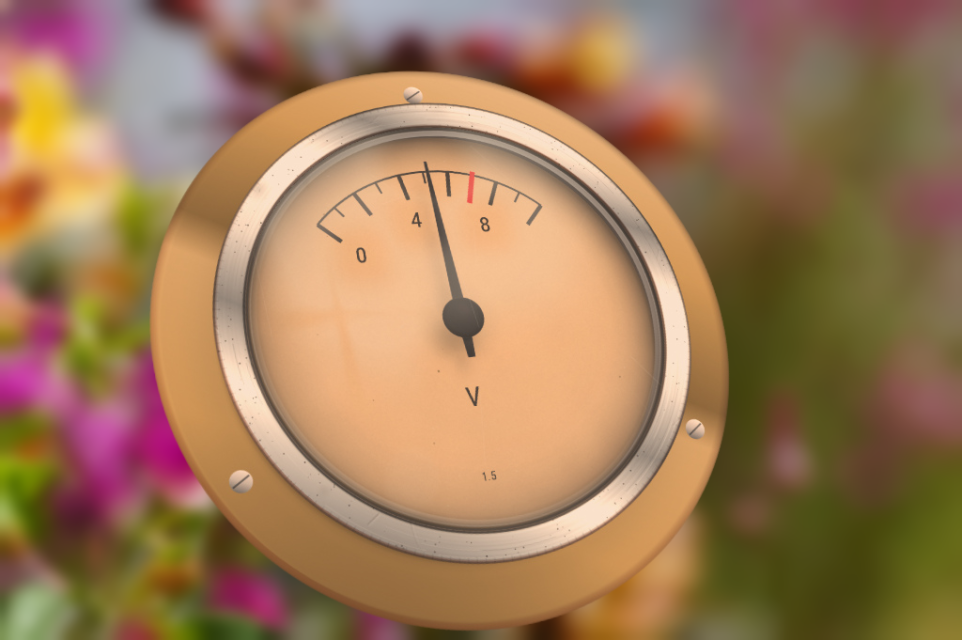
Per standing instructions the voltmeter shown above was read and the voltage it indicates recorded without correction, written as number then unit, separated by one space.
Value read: 5 V
